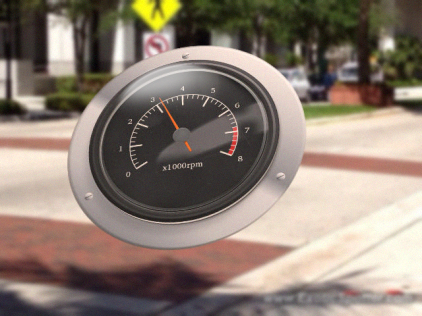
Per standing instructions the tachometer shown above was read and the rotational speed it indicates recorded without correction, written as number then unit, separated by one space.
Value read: 3200 rpm
